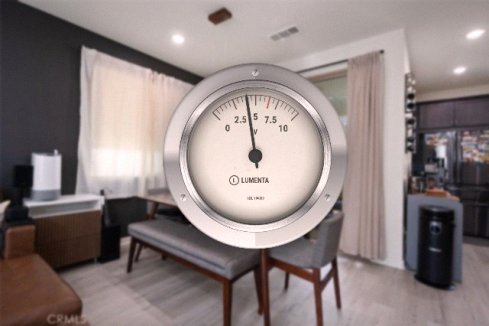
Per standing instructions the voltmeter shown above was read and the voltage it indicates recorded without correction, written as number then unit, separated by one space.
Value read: 4 V
